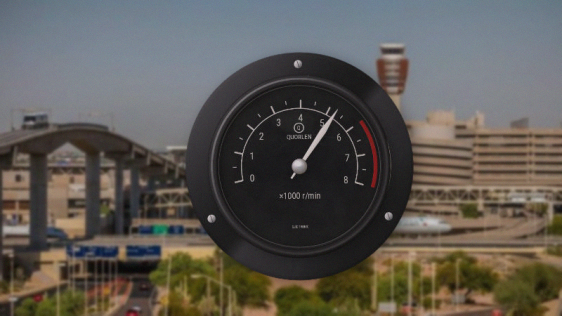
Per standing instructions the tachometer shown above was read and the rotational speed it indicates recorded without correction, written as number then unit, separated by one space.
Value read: 5250 rpm
